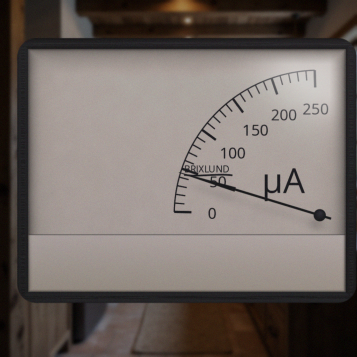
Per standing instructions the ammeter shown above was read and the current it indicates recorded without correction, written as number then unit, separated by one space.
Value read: 45 µA
